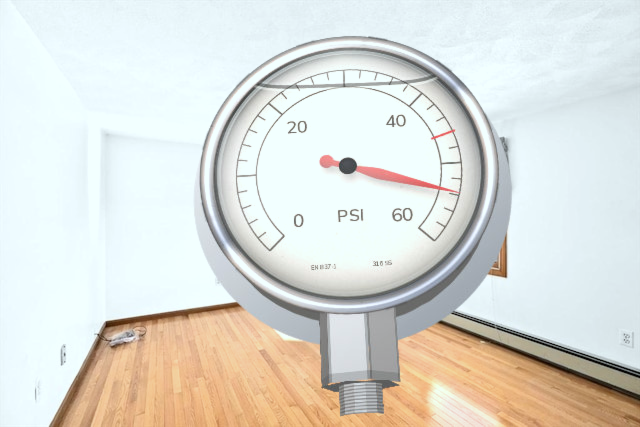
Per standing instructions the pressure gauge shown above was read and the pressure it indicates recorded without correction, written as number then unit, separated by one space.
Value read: 54 psi
